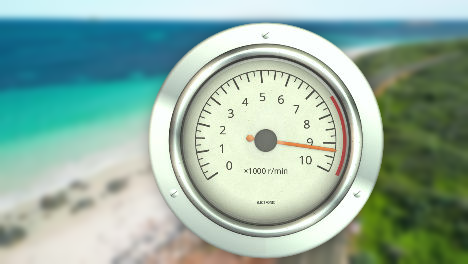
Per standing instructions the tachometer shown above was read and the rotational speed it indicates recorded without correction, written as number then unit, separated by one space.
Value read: 9250 rpm
